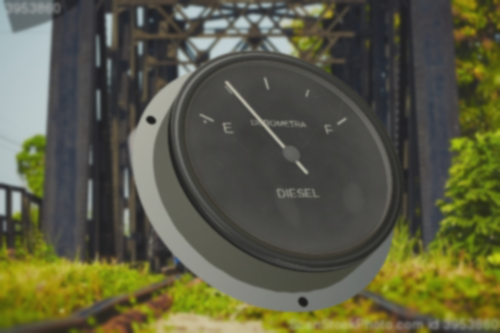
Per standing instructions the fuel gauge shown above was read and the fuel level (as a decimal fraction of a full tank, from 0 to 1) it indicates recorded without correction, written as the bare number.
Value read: 0.25
